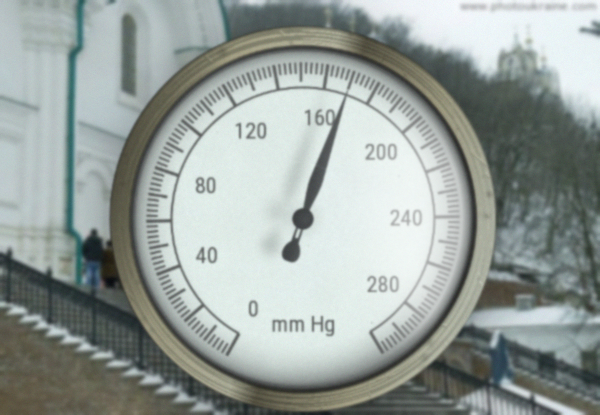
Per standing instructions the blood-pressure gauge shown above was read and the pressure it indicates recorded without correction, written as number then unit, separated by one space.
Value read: 170 mmHg
